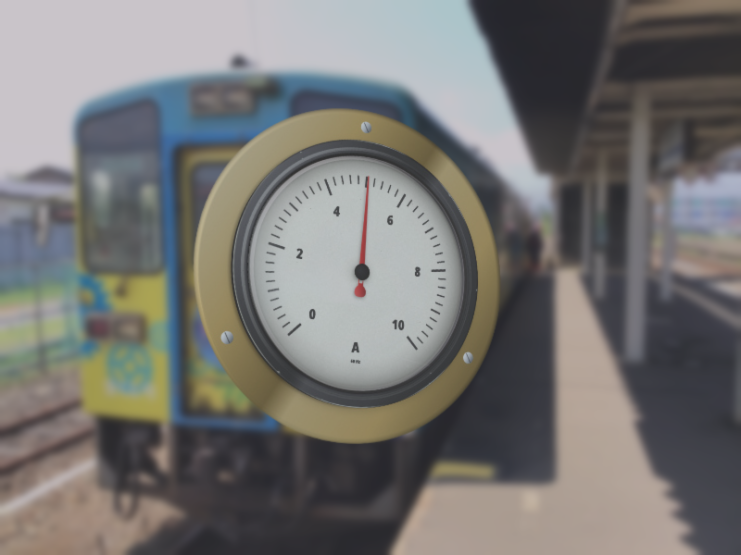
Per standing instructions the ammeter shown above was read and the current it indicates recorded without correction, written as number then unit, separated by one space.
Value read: 5 A
